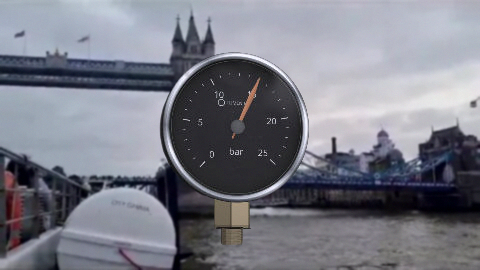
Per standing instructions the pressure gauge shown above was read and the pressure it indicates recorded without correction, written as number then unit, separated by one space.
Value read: 15 bar
